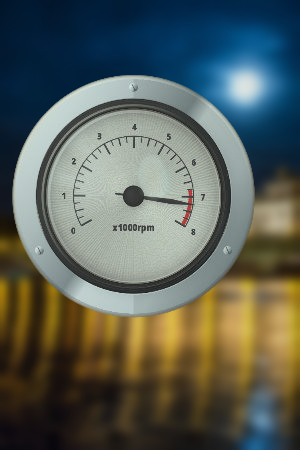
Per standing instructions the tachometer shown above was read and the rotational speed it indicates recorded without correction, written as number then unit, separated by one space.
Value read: 7250 rpm
